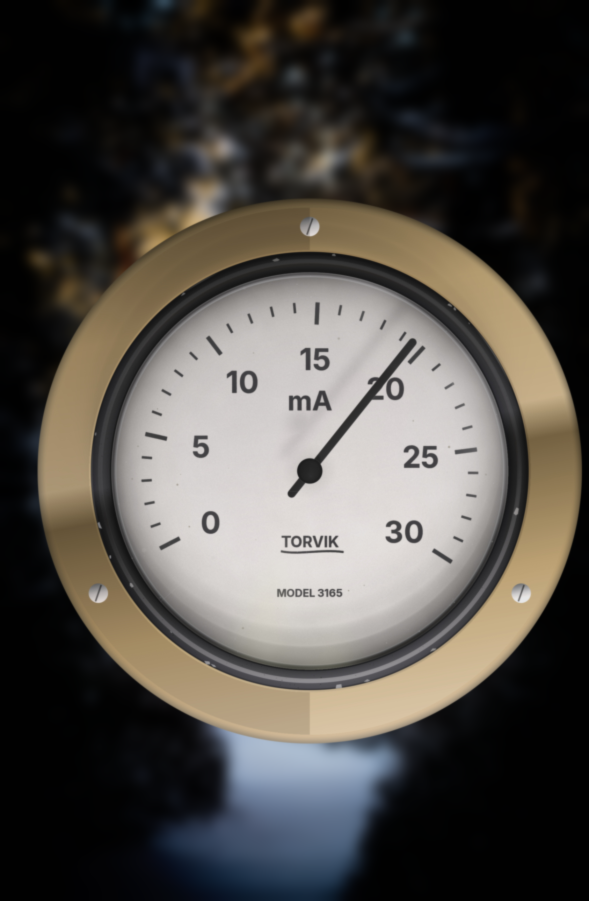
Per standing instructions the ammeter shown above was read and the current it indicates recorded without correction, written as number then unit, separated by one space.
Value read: 19.5 mA
